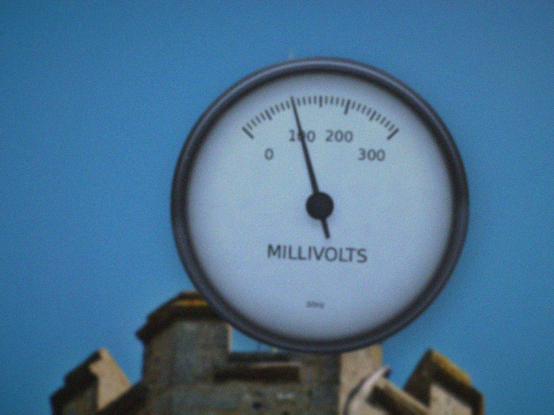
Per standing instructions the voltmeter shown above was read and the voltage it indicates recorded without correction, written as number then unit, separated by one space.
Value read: 100 mV
